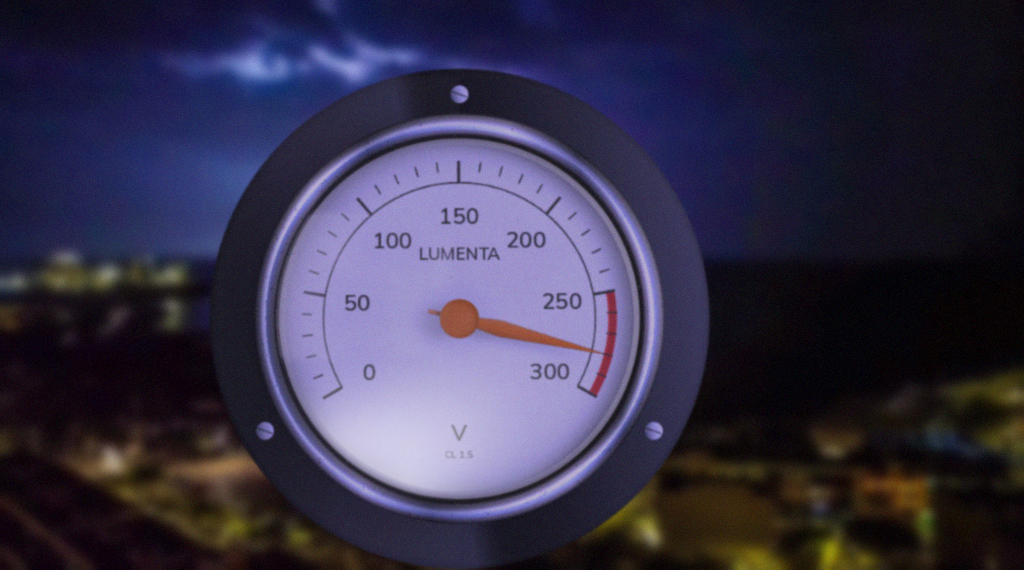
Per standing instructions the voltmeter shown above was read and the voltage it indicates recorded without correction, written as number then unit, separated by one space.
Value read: 280 V
